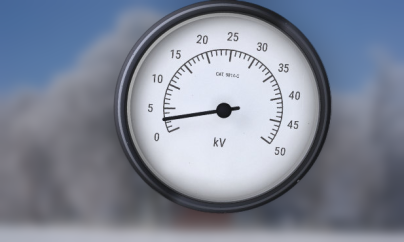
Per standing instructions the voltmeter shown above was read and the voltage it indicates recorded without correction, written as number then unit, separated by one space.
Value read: 3 kV
